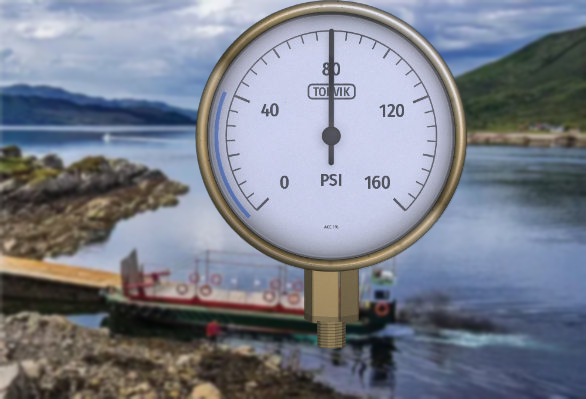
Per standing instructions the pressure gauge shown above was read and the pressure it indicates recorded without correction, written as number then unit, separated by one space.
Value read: 80 psi
